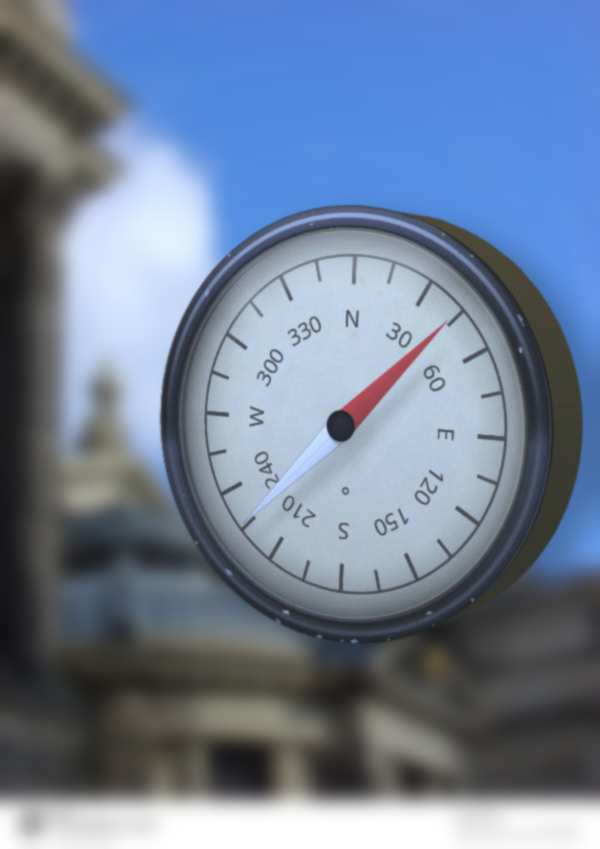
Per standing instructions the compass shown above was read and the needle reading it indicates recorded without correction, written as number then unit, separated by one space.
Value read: 45 °
